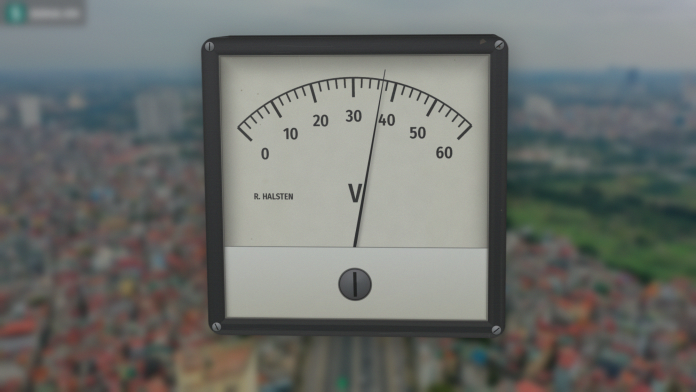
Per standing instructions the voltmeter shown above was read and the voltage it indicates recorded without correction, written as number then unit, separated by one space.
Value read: 37 V
